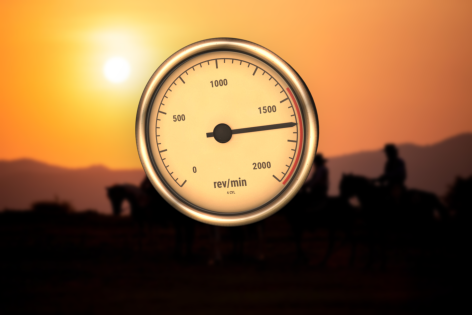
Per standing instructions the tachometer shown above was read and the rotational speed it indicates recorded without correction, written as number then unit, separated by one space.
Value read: 1650 rpm
